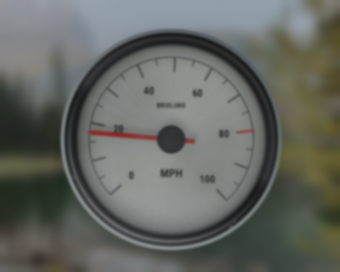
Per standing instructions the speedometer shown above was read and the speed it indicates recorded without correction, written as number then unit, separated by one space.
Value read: 17.5 mph
